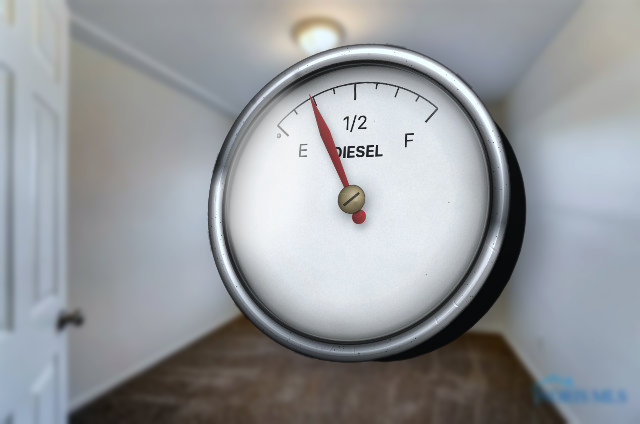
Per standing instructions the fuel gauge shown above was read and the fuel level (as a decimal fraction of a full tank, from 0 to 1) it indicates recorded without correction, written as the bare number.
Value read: 0.25
